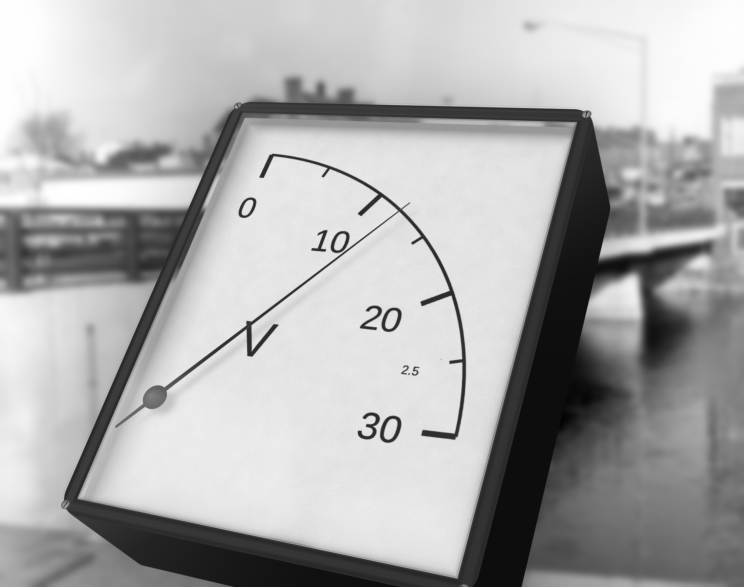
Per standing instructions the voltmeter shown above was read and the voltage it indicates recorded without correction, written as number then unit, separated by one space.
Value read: 12.5 V
